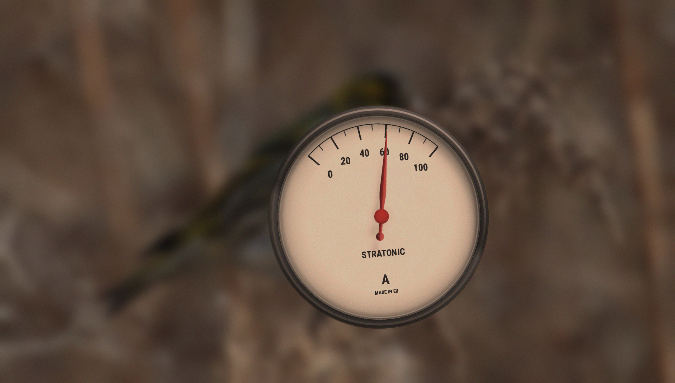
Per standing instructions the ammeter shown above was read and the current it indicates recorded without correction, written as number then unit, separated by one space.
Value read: 60 A
